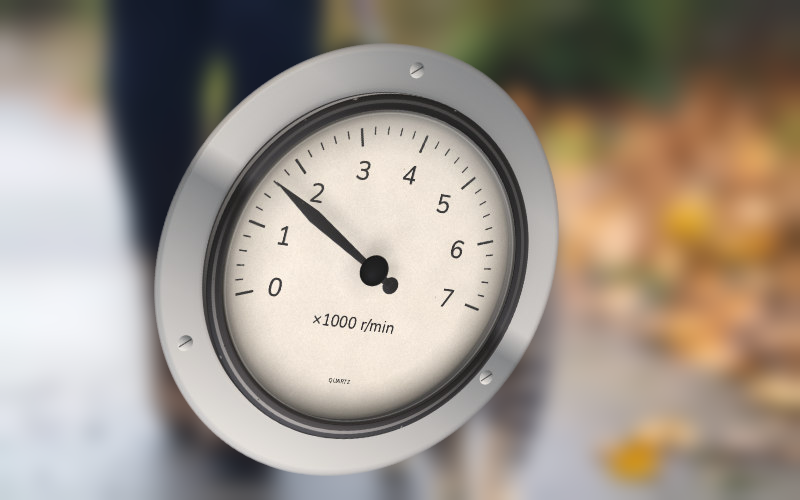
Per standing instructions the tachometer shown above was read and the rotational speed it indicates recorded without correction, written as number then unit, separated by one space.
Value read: 1600 rpm
